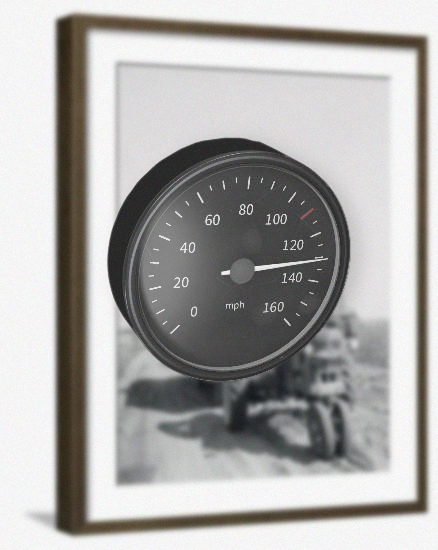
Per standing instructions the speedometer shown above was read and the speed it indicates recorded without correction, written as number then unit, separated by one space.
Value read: 130 mph
